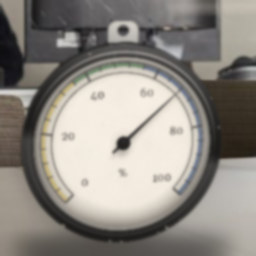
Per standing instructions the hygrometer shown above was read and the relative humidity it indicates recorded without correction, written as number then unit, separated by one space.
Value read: 68 %
